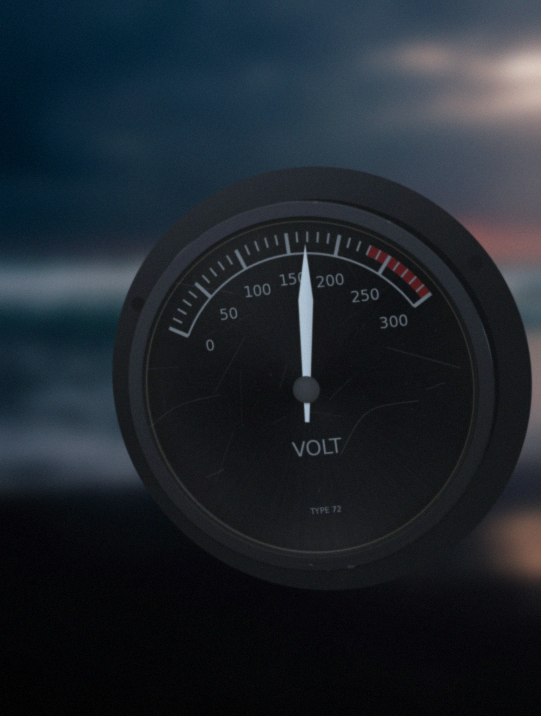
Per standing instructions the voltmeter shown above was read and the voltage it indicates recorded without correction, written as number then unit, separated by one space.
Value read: 170 V
